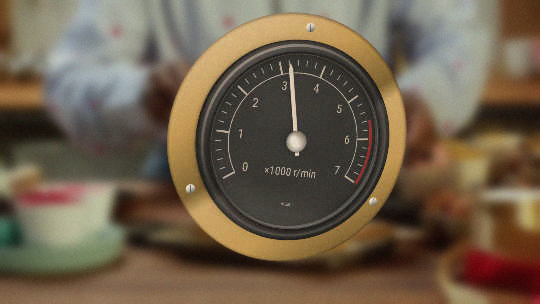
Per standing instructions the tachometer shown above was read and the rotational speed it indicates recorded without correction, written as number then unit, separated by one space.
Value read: 3200 rpm
